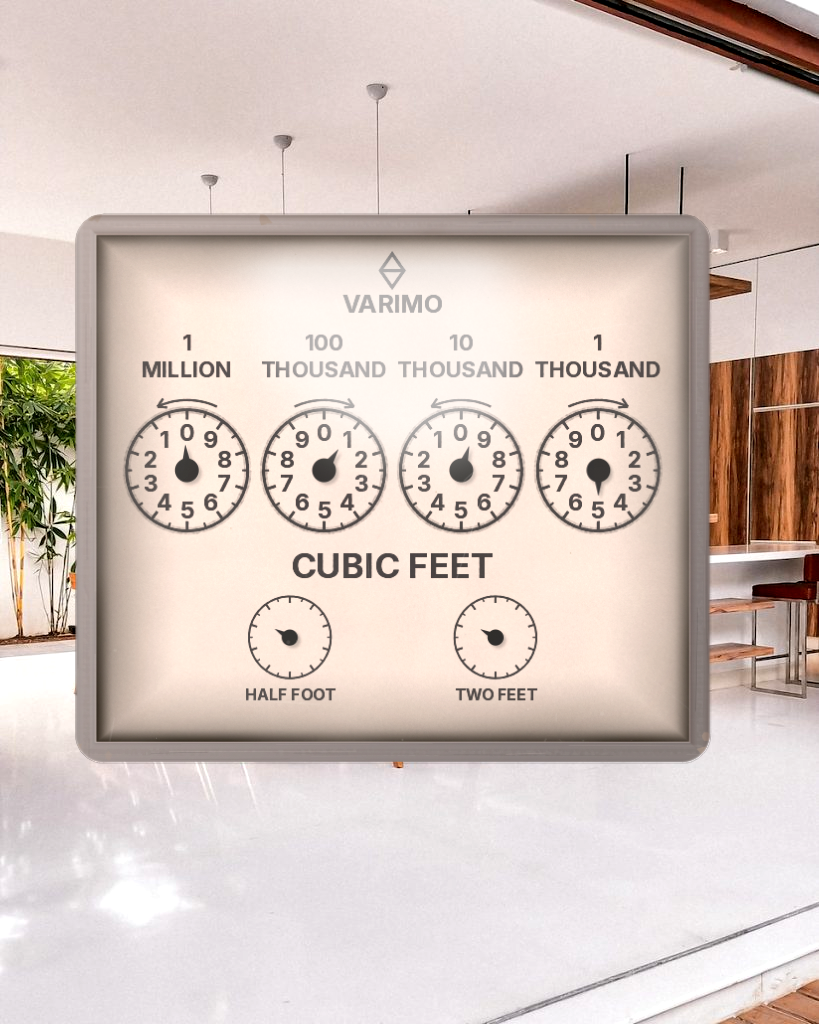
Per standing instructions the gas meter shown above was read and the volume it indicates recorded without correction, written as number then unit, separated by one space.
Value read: 9500 ft³
